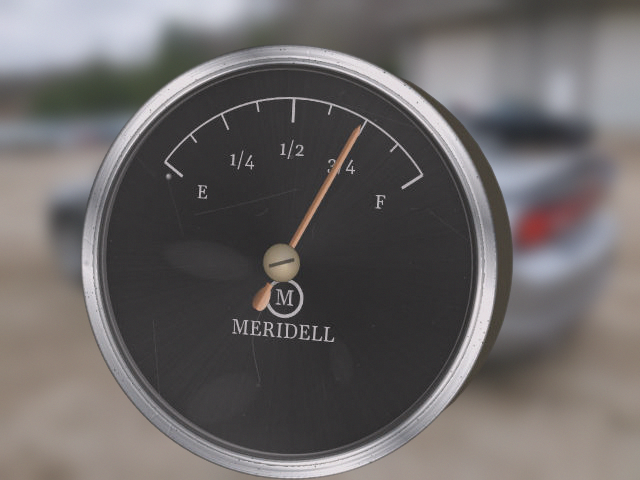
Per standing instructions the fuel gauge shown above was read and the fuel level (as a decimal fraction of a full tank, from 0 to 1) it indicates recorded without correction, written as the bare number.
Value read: 0.75
